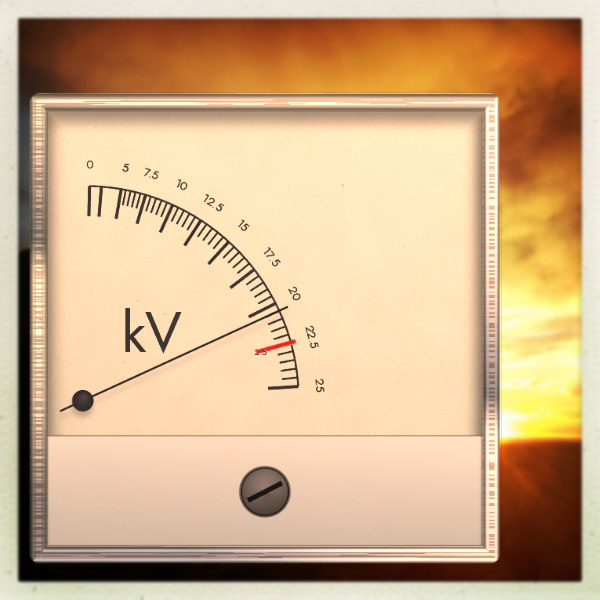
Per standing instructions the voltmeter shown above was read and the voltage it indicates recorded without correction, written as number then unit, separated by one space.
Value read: 20.5 kV
